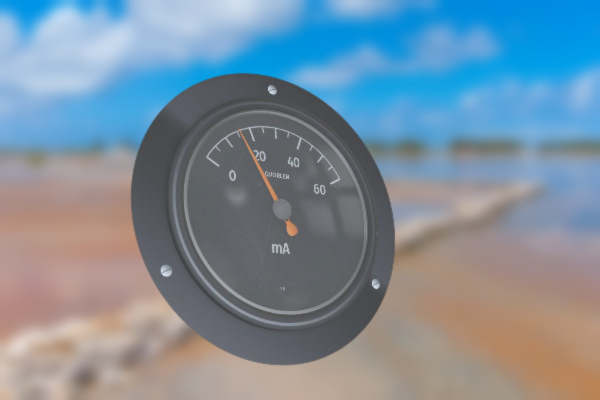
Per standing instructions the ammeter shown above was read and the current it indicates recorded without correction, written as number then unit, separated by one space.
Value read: 15 mA
